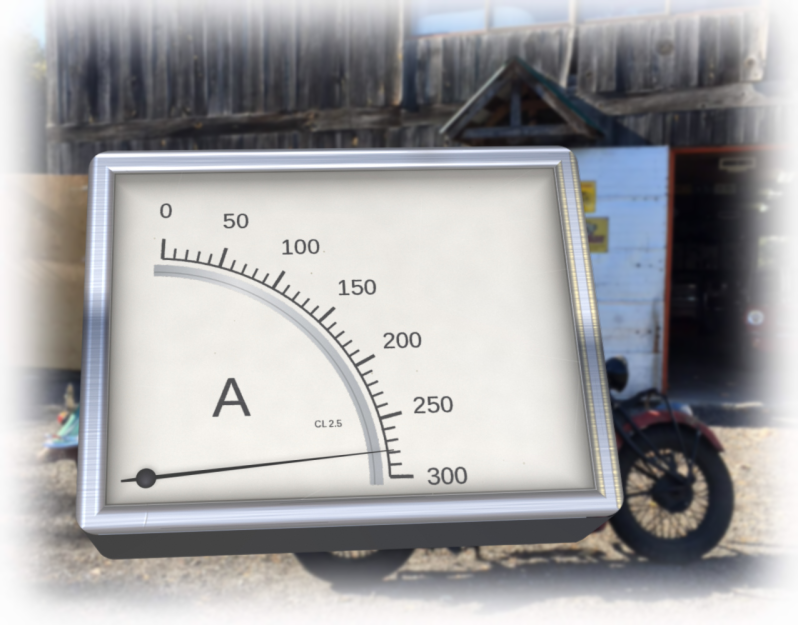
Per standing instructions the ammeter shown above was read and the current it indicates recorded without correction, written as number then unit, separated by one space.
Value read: 280 A
